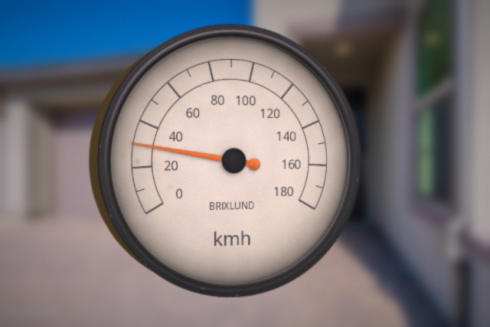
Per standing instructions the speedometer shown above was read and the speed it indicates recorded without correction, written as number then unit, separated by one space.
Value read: 30 km/h
